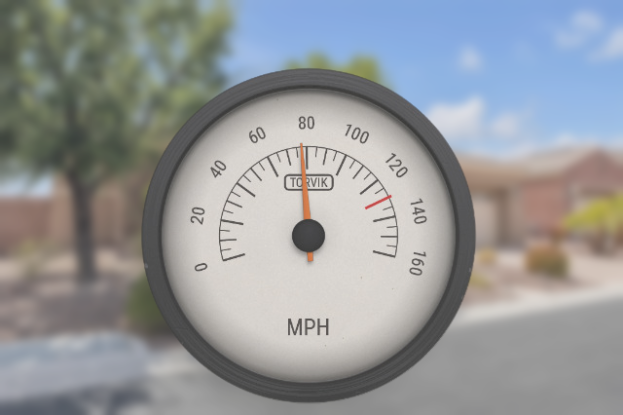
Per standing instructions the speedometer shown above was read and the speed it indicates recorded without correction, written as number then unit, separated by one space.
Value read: 77.5 mph
